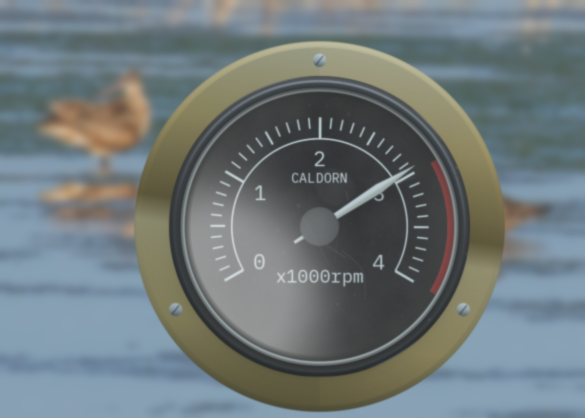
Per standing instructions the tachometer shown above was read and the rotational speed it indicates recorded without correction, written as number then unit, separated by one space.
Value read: 2950 rpm
